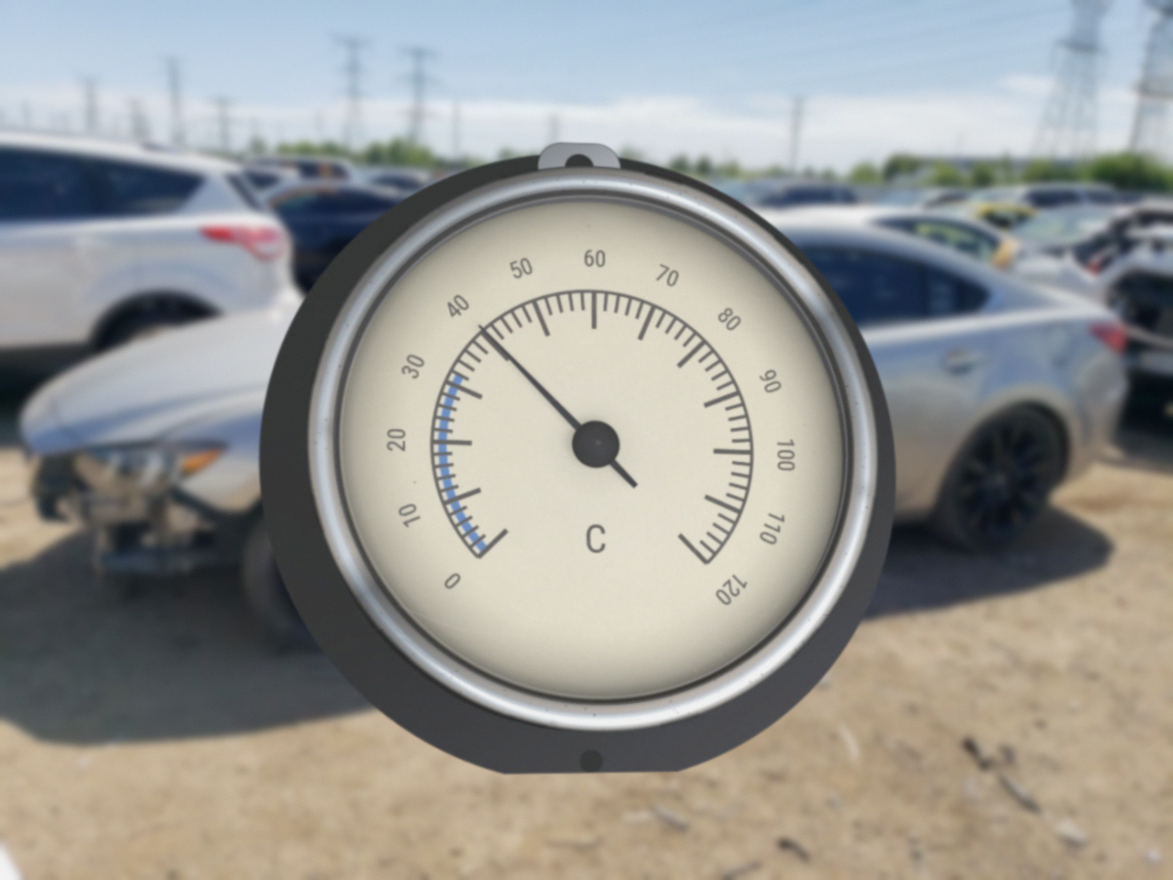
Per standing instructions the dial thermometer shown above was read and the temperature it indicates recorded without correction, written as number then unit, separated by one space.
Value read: 40 °C
